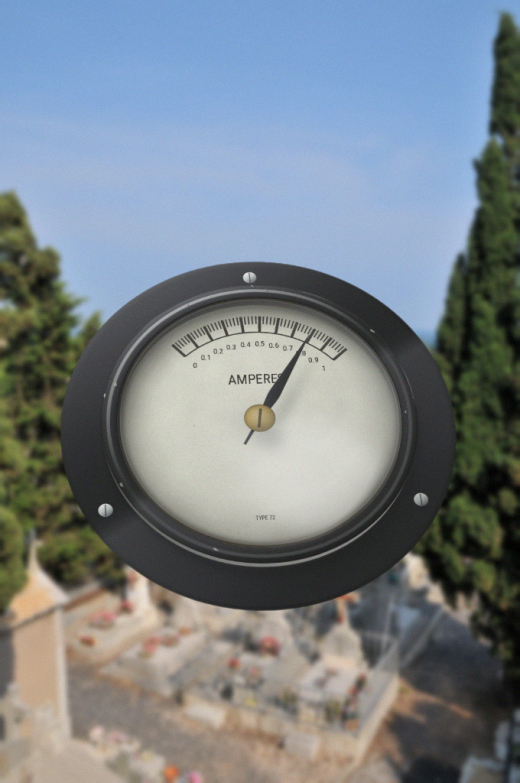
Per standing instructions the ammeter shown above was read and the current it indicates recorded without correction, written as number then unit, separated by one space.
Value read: 0.8 A
